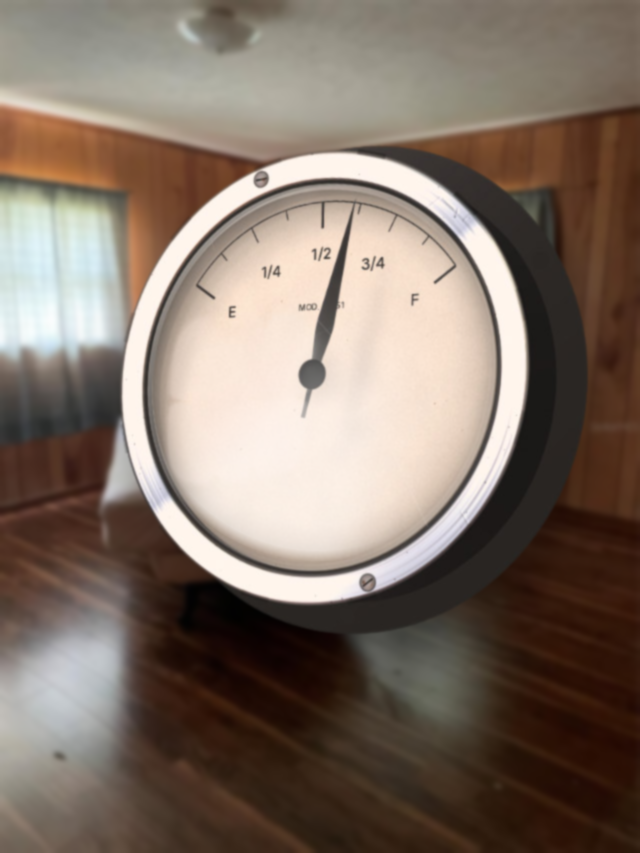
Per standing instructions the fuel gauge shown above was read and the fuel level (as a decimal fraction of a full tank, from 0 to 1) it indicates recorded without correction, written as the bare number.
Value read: 0.625
